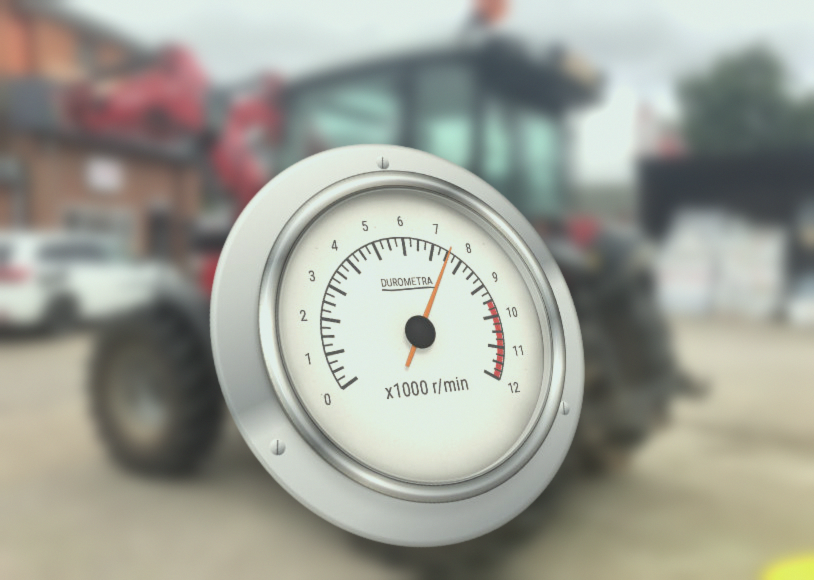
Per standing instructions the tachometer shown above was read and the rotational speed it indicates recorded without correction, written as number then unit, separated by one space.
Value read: 7500 rpm
